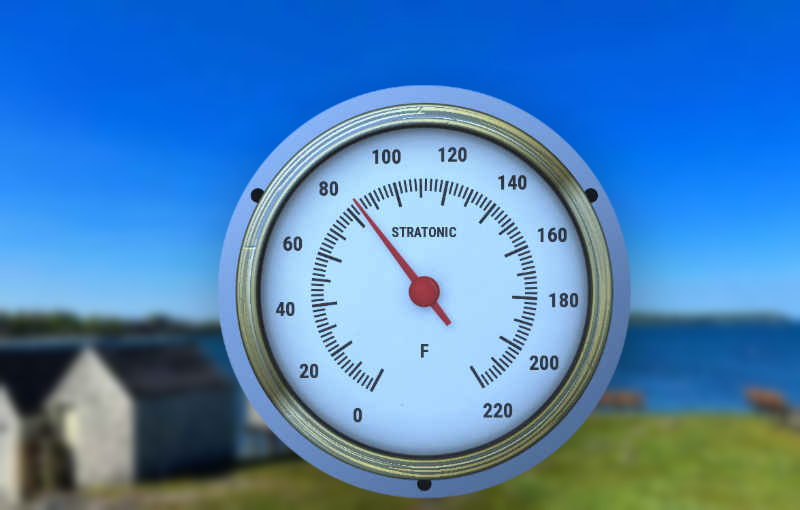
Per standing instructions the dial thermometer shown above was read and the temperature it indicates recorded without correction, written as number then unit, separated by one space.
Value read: 84 °F
